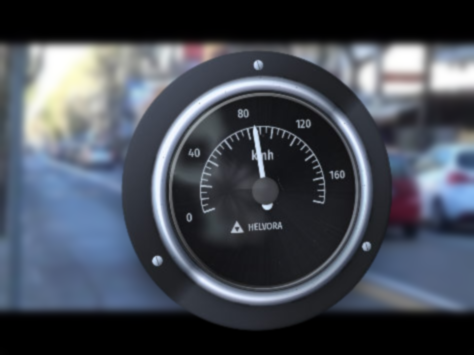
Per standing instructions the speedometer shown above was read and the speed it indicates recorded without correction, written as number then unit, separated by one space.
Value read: 85 km/h
